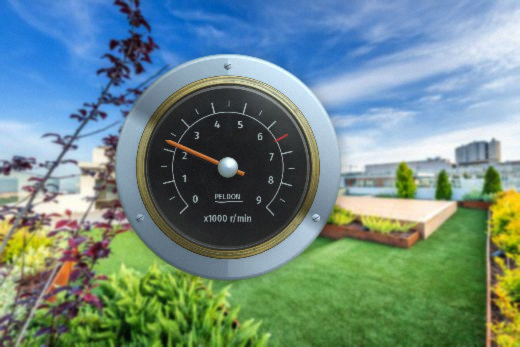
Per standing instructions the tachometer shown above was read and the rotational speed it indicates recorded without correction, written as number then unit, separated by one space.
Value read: 2250 rpm
